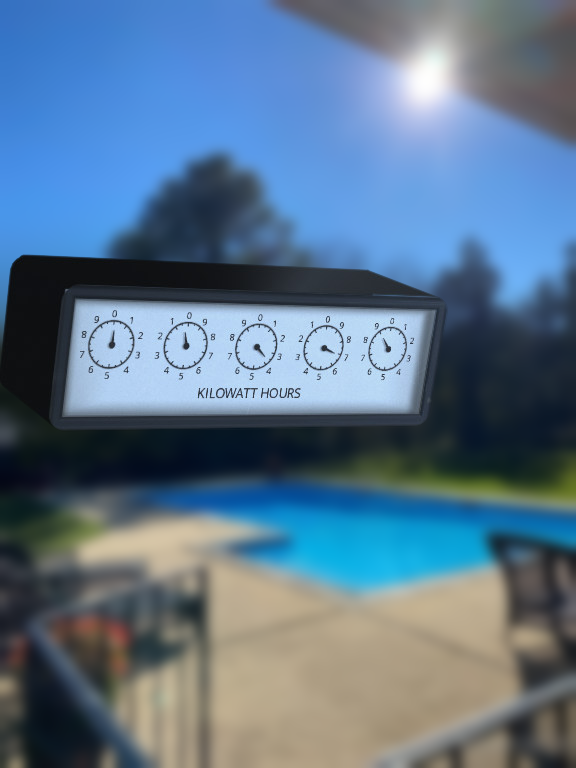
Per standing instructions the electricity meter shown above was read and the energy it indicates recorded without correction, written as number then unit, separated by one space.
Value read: 369 kWh
